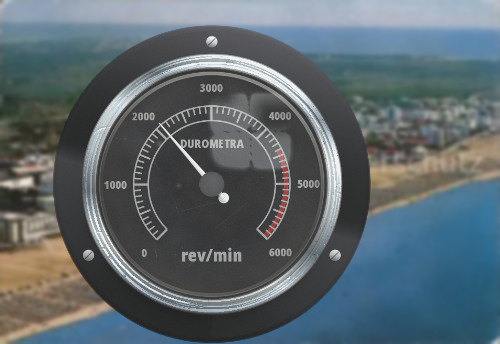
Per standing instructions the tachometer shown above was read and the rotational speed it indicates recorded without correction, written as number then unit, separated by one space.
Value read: 2100 rpm
